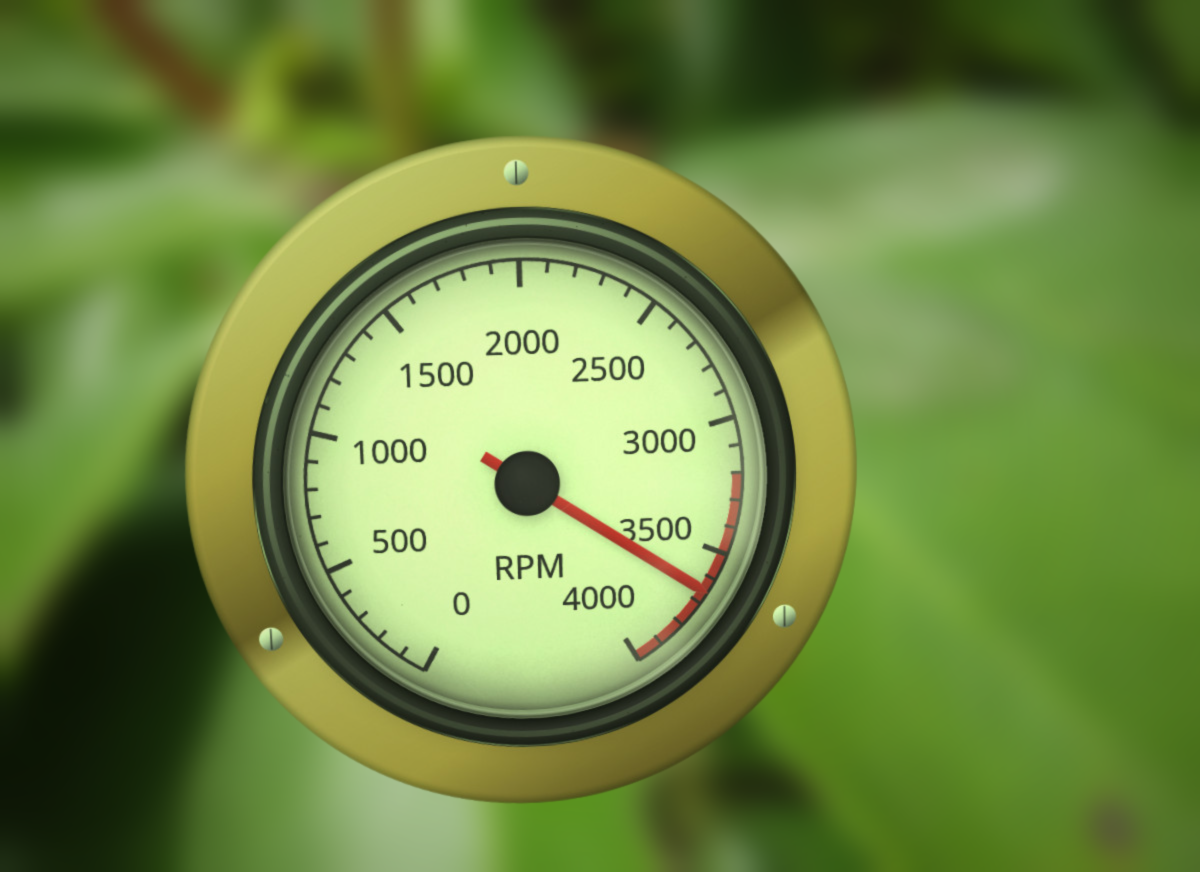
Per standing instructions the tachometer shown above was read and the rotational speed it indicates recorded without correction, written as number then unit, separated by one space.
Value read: 3650 rpm
